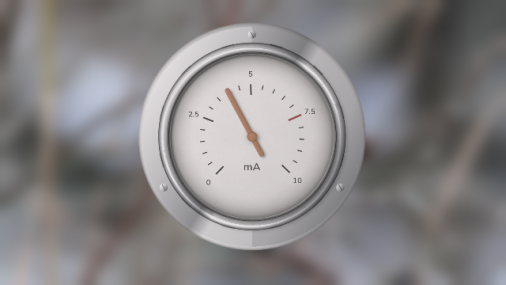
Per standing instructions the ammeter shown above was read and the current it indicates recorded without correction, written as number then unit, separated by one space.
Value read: 4 mA
